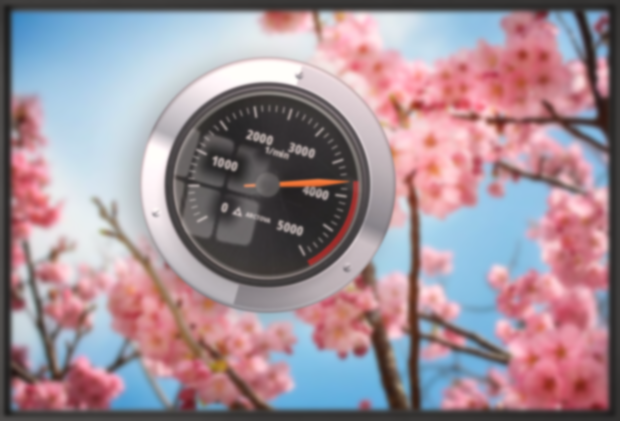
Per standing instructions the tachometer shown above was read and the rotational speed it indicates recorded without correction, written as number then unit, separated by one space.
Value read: 3800 rpm
